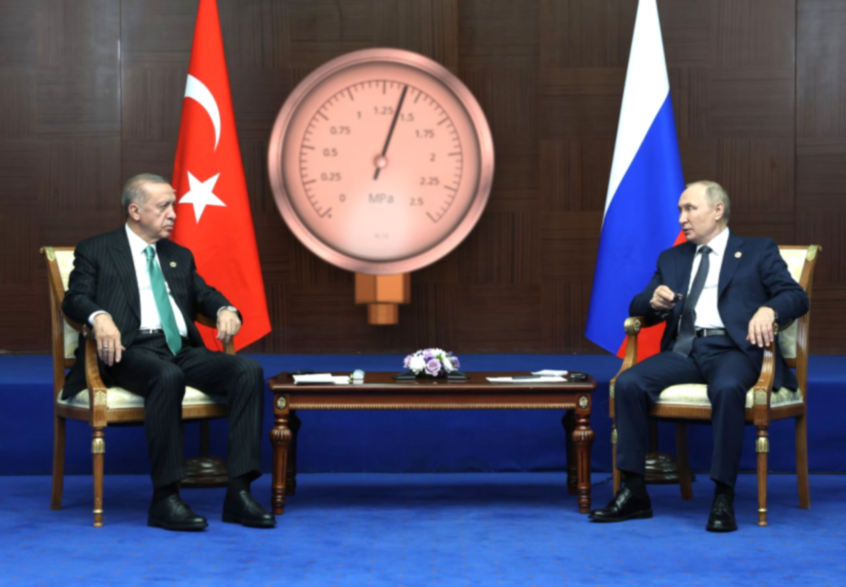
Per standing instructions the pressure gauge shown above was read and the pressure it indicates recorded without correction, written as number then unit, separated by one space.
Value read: 1.4 MPa
